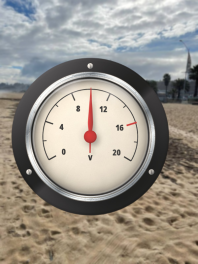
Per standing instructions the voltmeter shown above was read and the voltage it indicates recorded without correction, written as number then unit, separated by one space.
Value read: 10 V
